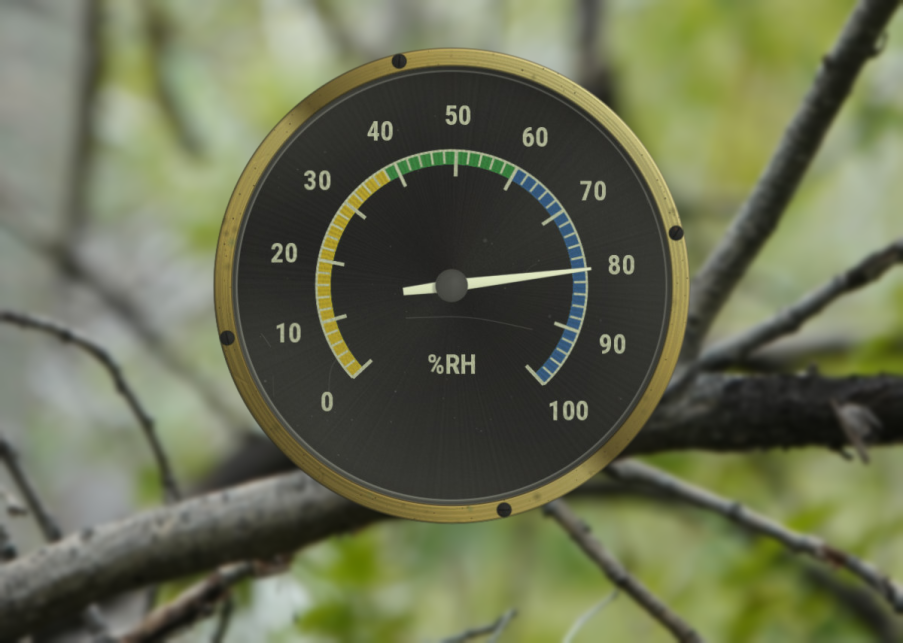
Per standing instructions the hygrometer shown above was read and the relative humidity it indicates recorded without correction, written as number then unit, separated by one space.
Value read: 80 %
